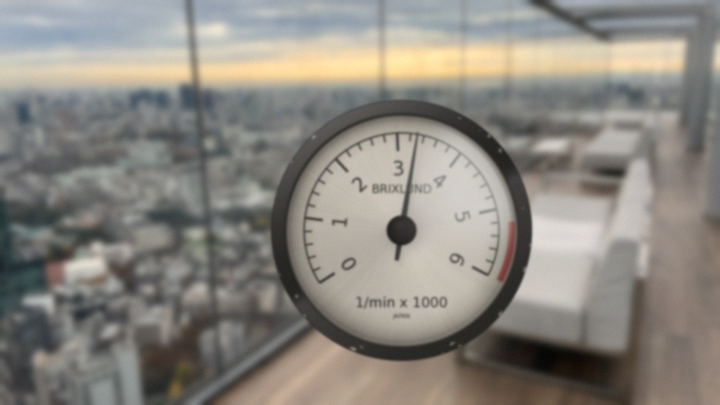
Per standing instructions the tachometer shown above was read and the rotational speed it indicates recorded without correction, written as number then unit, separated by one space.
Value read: 3300 rpm
